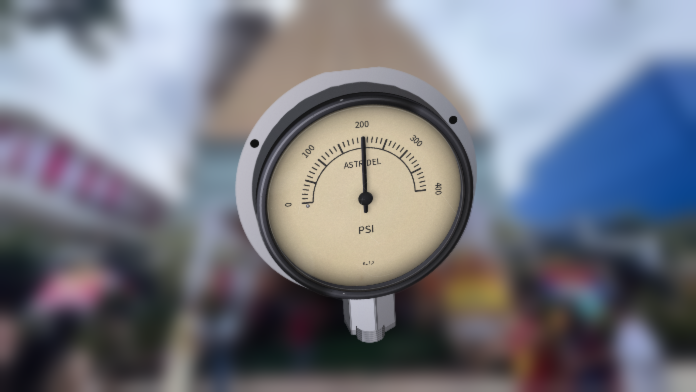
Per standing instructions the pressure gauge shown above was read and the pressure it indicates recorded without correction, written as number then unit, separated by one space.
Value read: 200 psi
